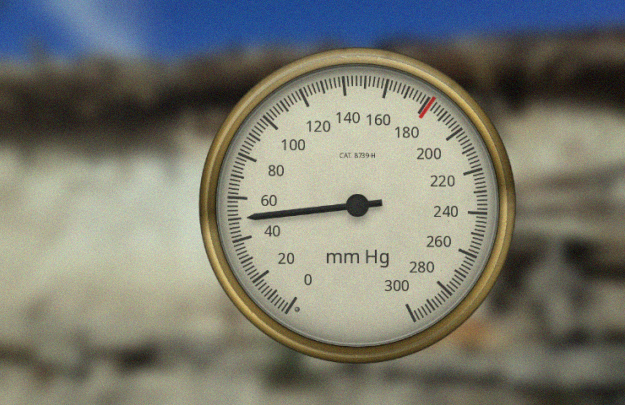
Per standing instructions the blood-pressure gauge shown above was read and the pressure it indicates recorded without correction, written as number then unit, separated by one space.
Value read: 50 mmHg
